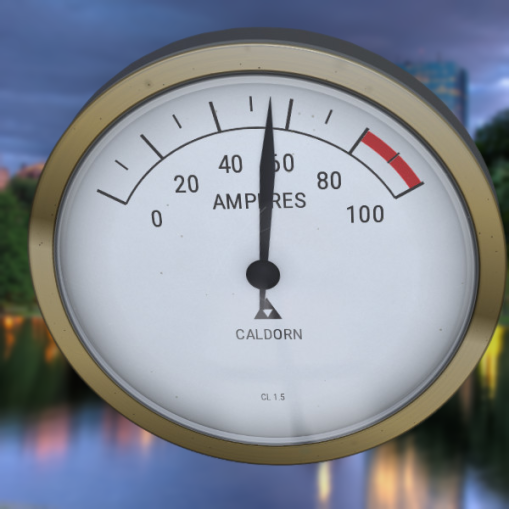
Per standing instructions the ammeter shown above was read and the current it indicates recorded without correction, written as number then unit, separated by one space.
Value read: 55 A
